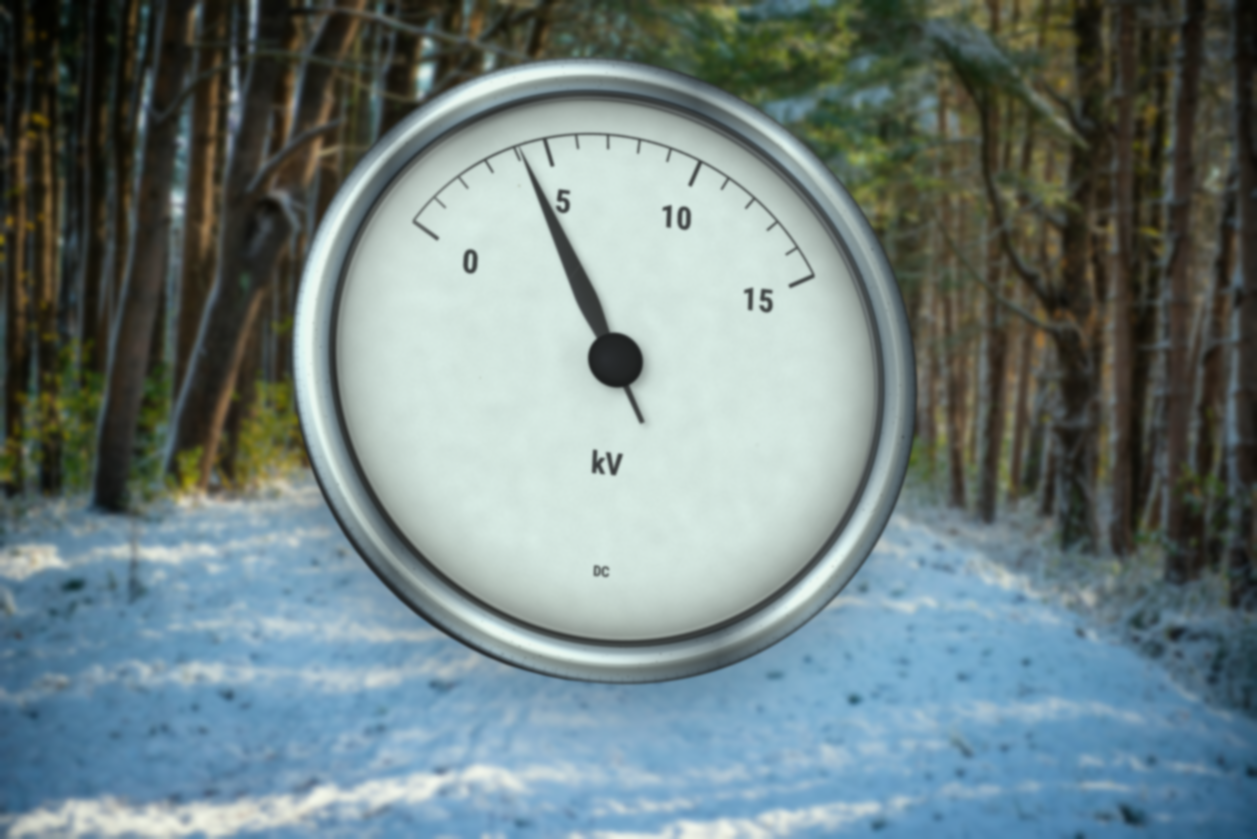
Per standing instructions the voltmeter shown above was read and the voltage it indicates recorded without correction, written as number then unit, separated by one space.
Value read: 4 kV
